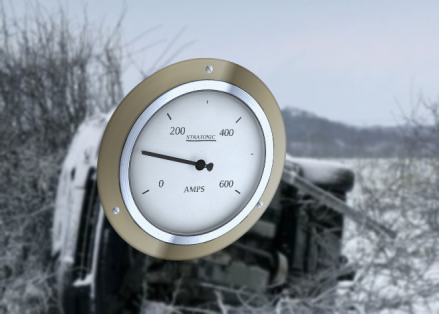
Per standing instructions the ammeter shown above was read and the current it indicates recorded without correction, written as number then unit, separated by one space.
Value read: 100 A
